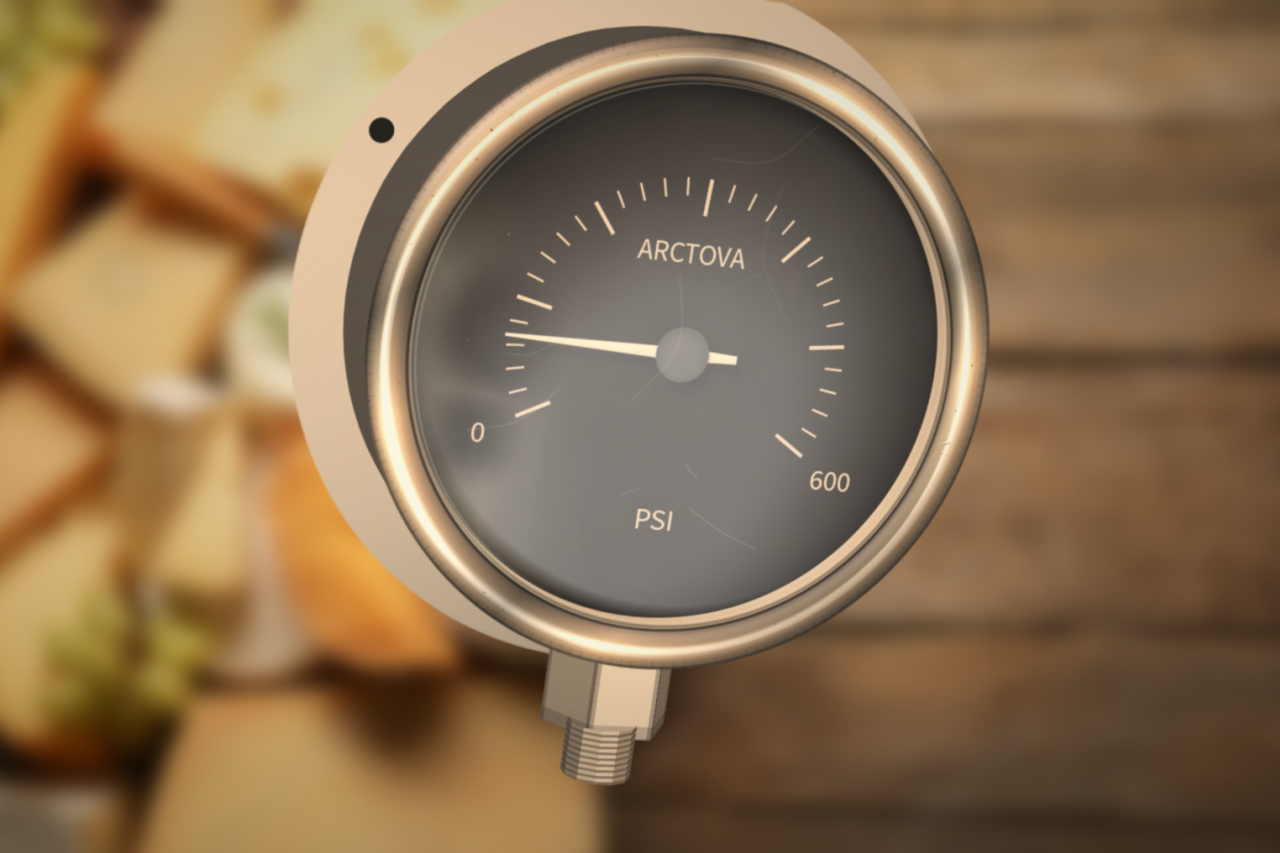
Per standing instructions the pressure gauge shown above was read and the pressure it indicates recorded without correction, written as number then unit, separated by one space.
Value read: 70 psi
